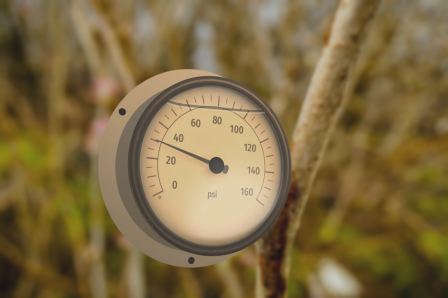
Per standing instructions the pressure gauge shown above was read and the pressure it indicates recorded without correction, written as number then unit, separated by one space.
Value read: 30 psi
